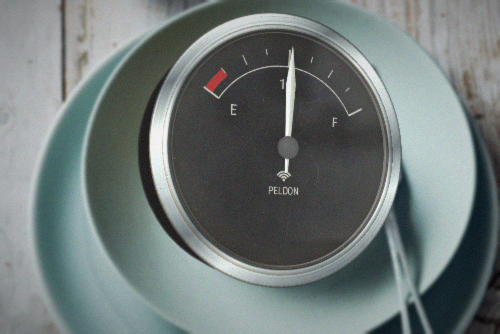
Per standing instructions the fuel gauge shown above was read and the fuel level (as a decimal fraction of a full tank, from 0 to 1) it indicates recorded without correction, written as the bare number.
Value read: 0.5
